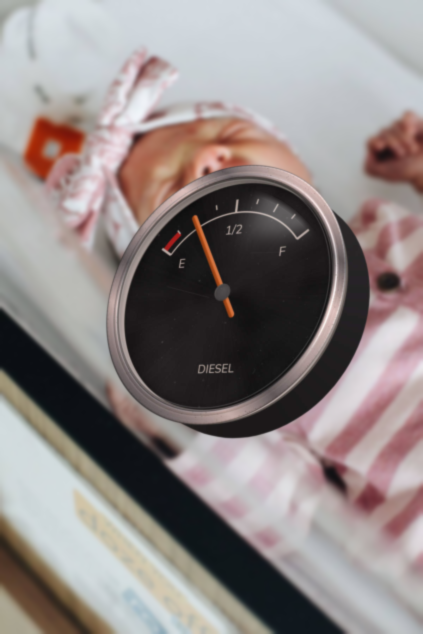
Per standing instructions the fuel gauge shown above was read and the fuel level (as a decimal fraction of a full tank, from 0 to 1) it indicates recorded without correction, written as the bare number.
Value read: 0.25
